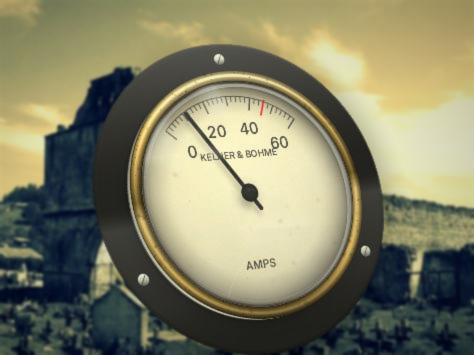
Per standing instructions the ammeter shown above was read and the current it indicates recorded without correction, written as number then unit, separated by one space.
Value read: 10 A
